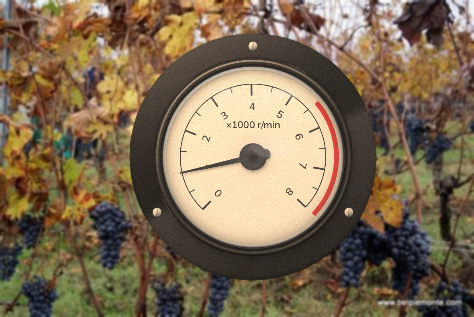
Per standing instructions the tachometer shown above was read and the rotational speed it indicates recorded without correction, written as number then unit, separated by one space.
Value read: 1000 rpm
